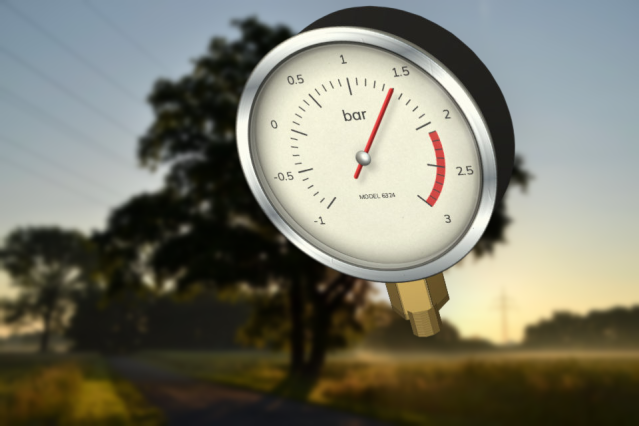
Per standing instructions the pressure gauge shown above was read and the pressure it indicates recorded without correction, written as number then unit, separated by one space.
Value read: 1.5 bar
